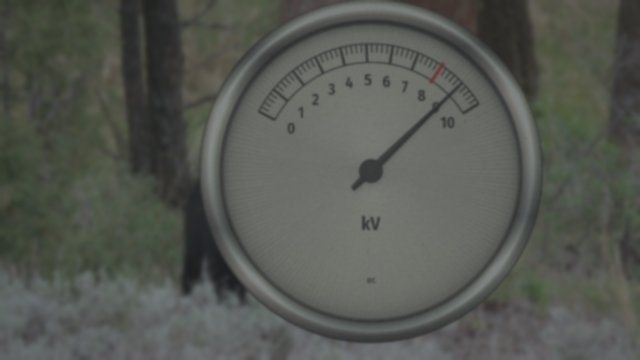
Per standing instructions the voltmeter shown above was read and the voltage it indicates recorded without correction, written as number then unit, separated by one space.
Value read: 9 kV
